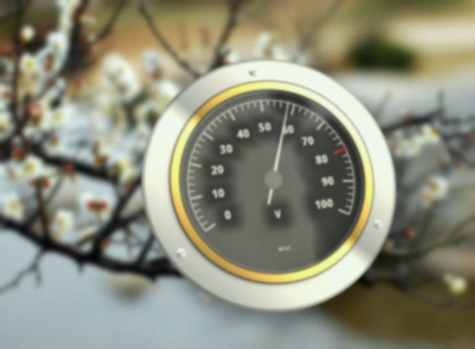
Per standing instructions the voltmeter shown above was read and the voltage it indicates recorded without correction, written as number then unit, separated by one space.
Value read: 58 V
